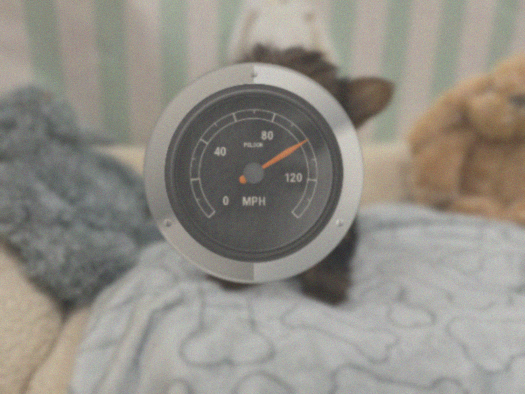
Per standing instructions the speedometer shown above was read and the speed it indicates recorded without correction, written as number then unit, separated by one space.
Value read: 100 mph
